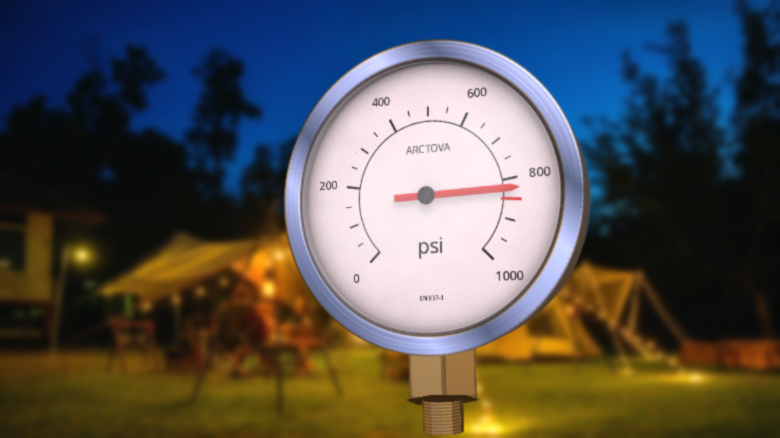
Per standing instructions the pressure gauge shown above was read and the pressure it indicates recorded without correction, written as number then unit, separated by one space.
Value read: 825 psi
